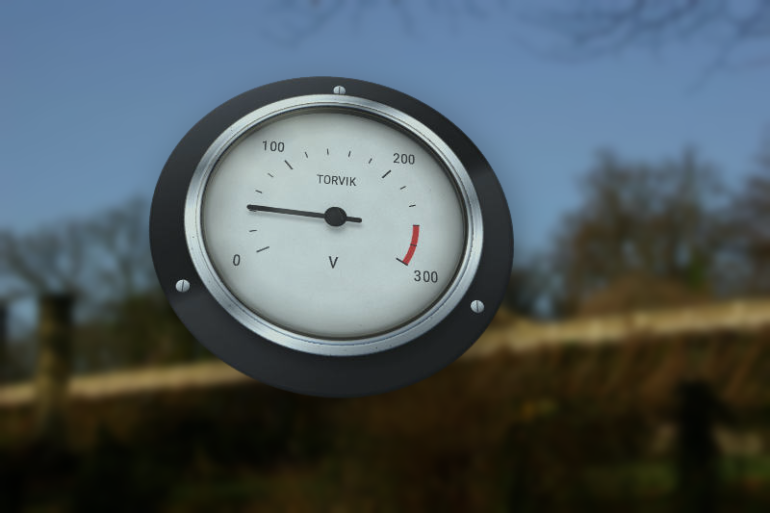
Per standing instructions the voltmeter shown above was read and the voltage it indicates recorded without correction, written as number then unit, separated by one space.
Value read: 40 V
